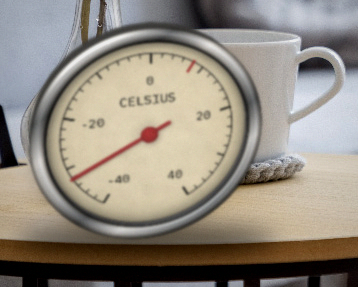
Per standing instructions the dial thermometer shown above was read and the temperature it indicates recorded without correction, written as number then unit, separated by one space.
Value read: -32 °C
